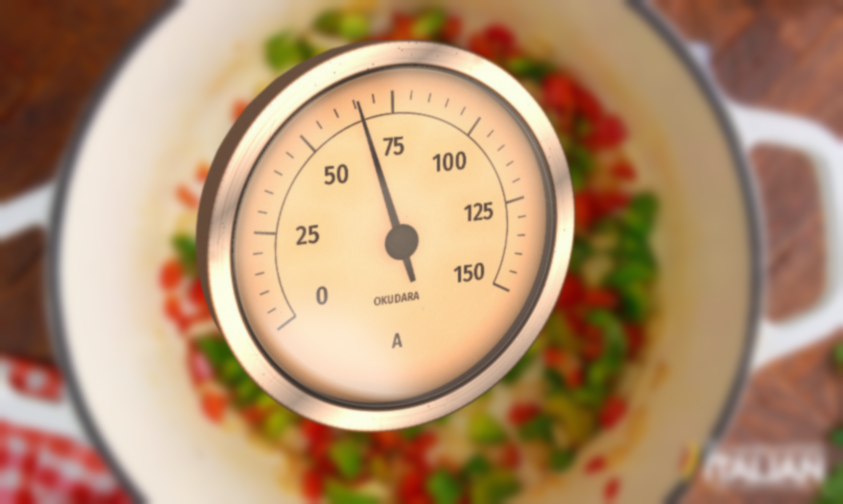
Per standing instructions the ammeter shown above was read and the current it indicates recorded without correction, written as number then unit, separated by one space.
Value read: 65 A
